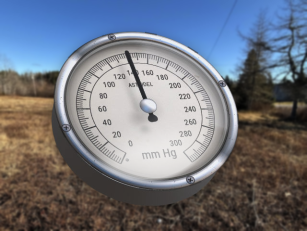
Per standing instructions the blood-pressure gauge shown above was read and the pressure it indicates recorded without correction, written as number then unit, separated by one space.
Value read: 140 mmHg
